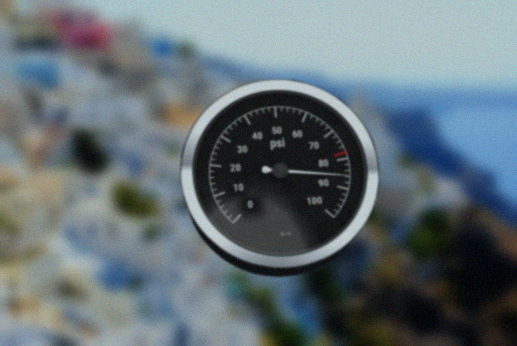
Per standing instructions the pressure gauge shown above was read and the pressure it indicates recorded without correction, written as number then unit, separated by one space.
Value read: 86 psi
